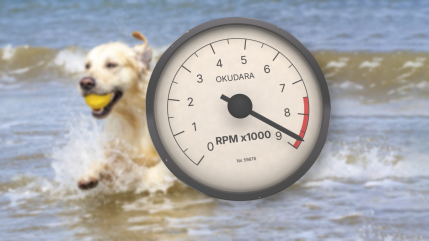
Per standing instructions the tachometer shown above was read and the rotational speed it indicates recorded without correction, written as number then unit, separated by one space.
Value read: 8750 rpm
